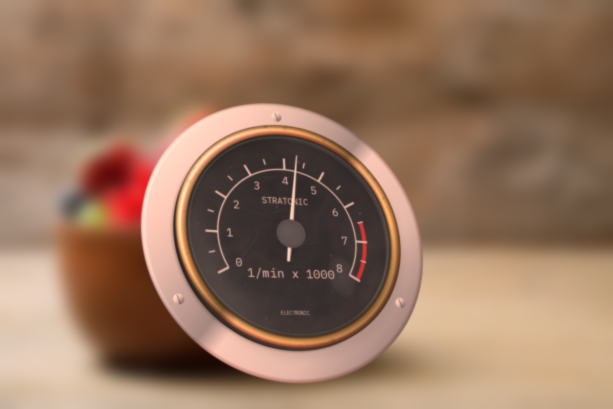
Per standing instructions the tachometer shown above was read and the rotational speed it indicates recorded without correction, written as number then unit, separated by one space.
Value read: 4250 rpm
